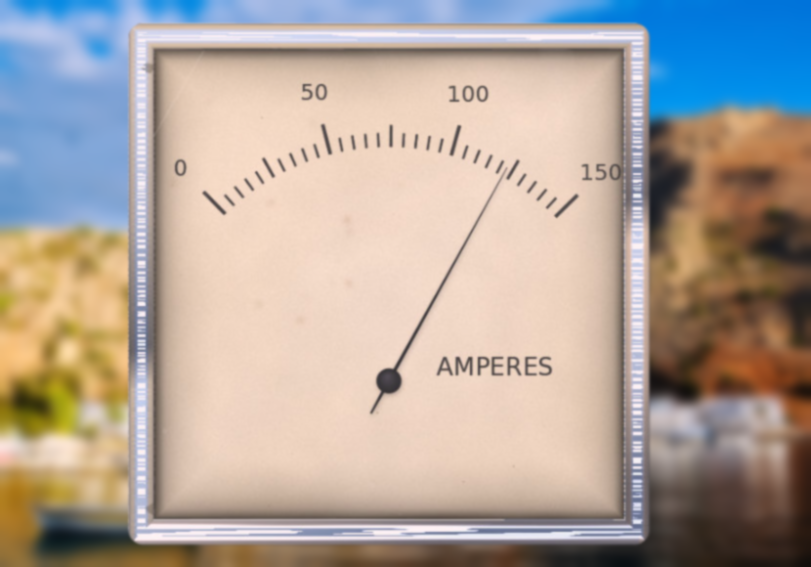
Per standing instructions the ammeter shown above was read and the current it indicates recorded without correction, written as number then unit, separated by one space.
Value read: 122.5 A
